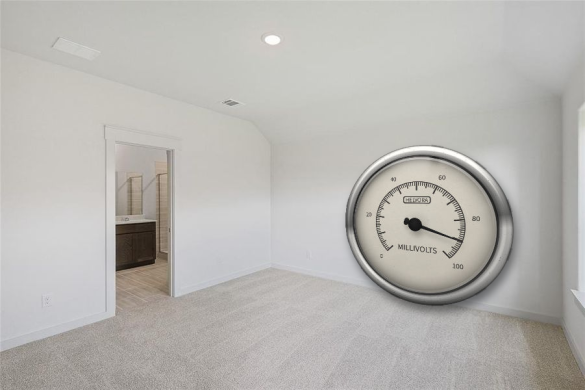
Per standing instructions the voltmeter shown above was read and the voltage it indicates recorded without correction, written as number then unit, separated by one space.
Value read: 90 mV
